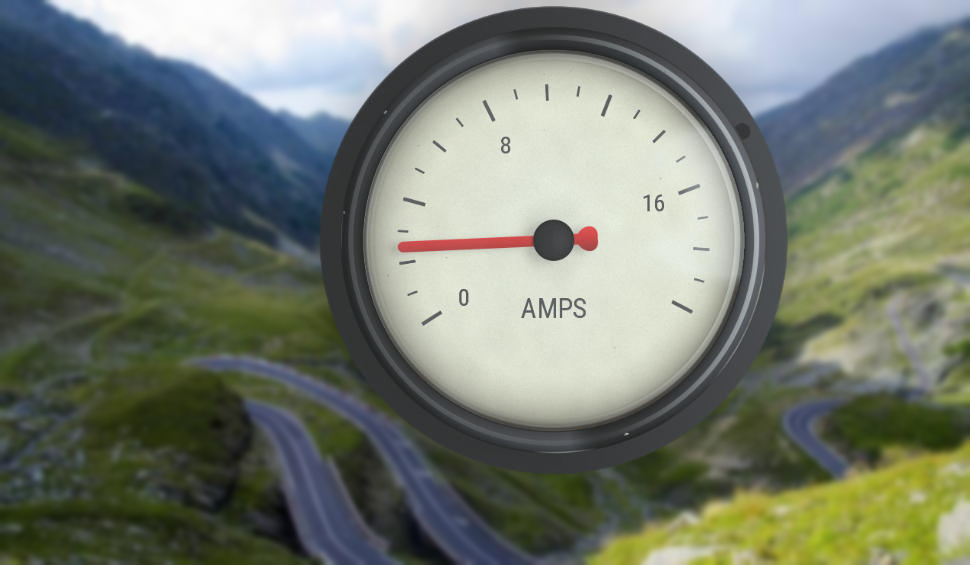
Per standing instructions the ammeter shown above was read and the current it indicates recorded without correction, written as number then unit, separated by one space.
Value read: 2.5 A
